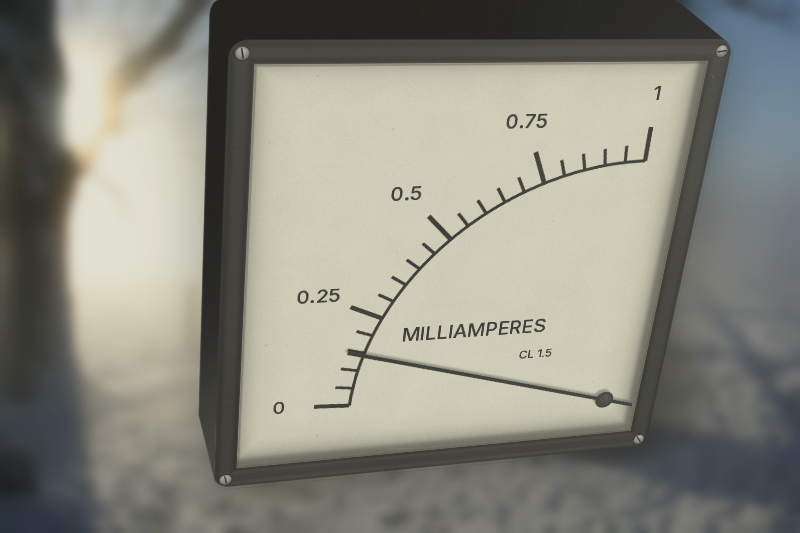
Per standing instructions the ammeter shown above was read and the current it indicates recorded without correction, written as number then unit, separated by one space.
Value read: 0.15 mA
